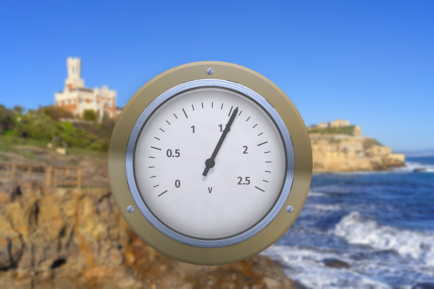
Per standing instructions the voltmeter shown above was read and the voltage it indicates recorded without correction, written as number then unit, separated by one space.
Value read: 1.55 V
